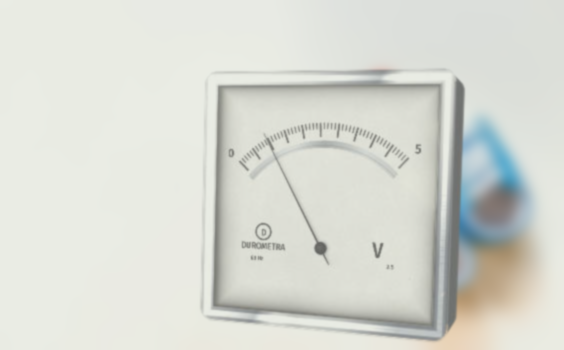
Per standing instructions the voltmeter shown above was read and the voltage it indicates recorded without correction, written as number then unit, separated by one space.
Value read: 1 V
